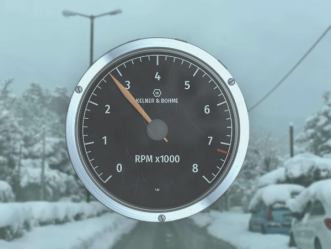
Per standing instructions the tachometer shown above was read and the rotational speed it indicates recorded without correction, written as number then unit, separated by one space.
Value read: 2800 rpm
